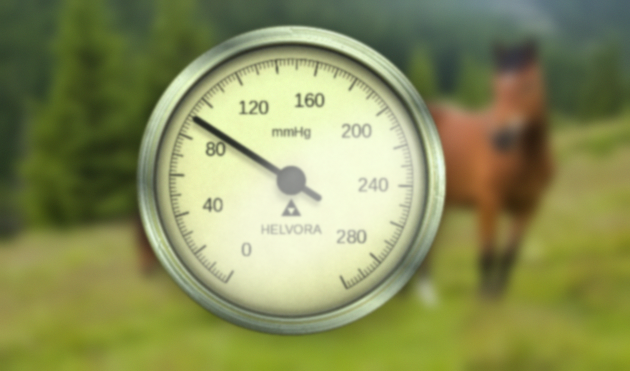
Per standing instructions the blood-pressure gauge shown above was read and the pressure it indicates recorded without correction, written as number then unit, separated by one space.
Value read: 90 mmHg
